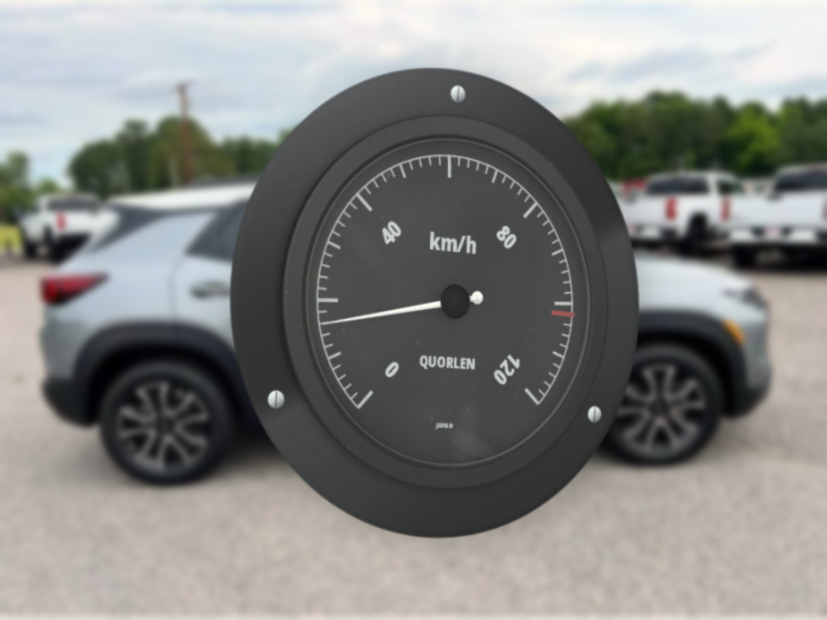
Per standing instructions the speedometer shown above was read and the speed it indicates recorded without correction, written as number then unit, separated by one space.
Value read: 16 km/h
